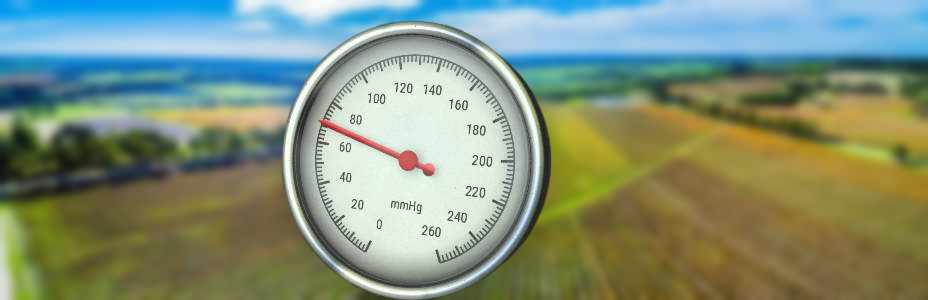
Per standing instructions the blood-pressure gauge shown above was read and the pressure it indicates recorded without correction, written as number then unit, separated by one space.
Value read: 70 mmHg
